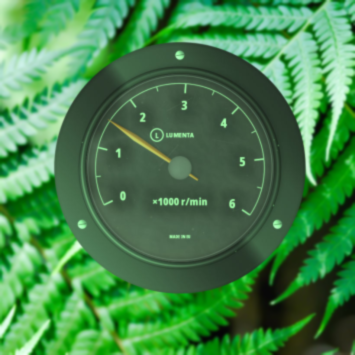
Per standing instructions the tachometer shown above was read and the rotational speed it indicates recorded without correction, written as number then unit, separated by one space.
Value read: 1500 rpm
